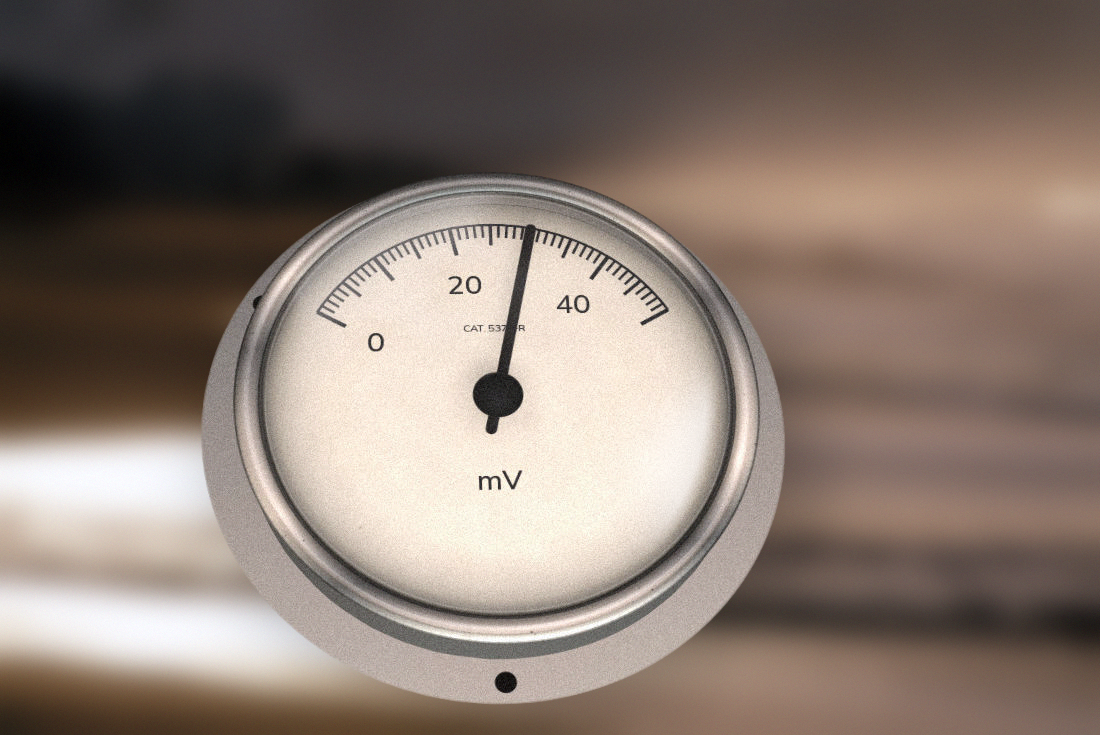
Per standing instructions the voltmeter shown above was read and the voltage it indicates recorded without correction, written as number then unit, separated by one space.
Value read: 30 mV
